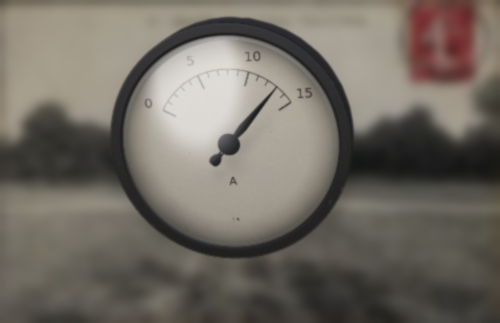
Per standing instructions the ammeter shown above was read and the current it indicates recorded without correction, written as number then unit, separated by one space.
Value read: 13 A
